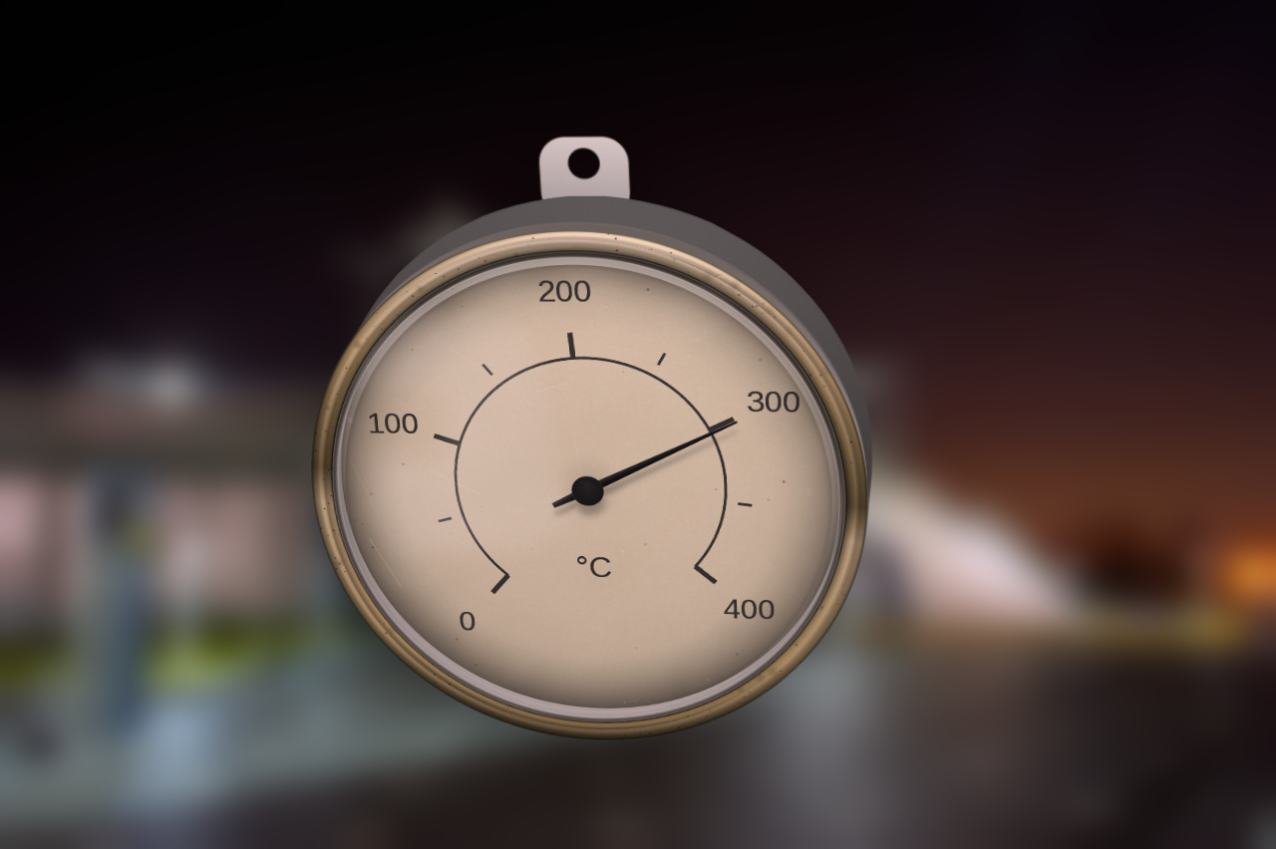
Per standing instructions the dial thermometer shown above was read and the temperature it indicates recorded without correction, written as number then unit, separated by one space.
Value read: 300 °C
